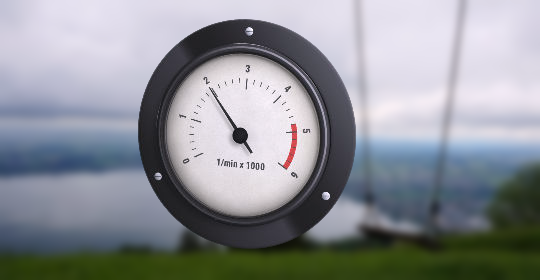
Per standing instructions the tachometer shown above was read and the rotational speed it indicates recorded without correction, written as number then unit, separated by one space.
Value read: 2000 rpm
